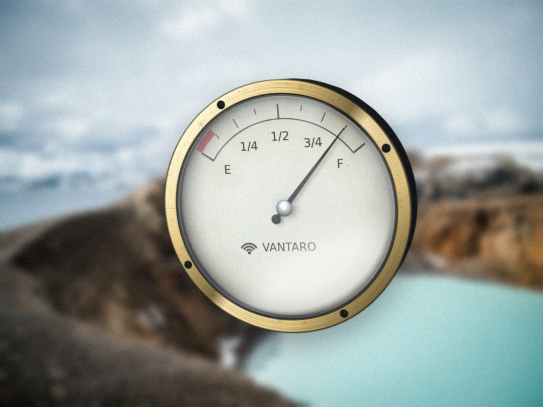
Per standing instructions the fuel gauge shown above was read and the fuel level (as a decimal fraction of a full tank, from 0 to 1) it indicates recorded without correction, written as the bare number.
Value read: 0.875
